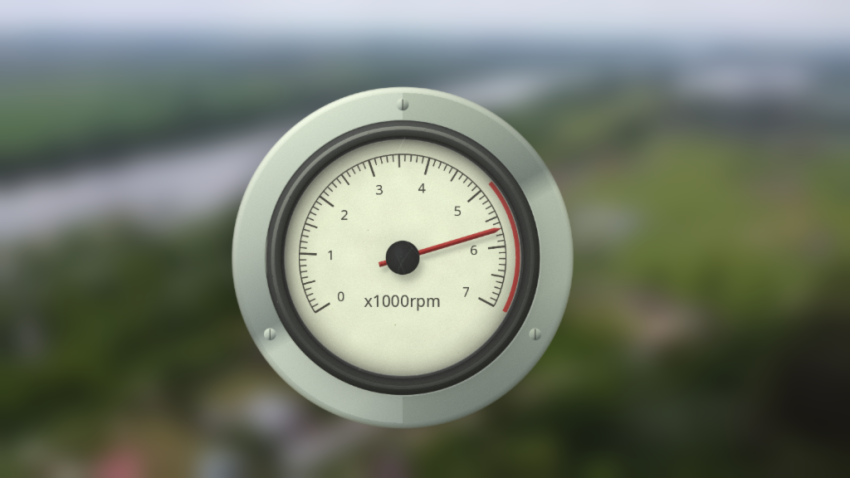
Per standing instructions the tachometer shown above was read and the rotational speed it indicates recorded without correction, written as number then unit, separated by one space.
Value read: 5700 rpm
